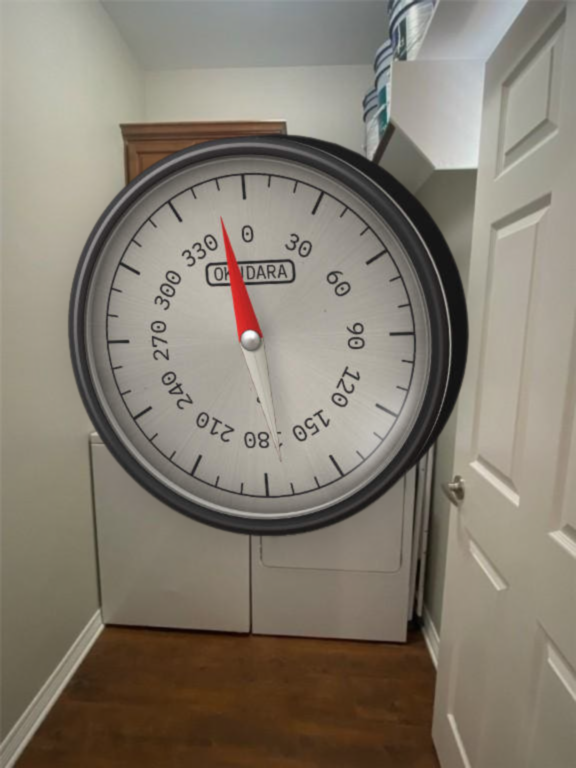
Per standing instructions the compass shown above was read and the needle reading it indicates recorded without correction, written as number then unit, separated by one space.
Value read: 350 °
